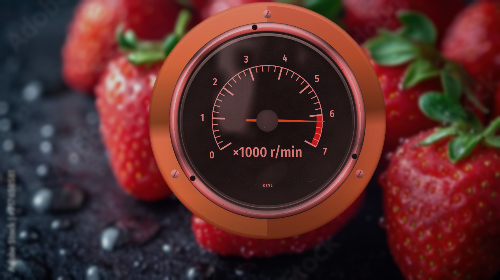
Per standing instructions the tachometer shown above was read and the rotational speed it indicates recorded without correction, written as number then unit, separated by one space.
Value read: 6200 rpm
